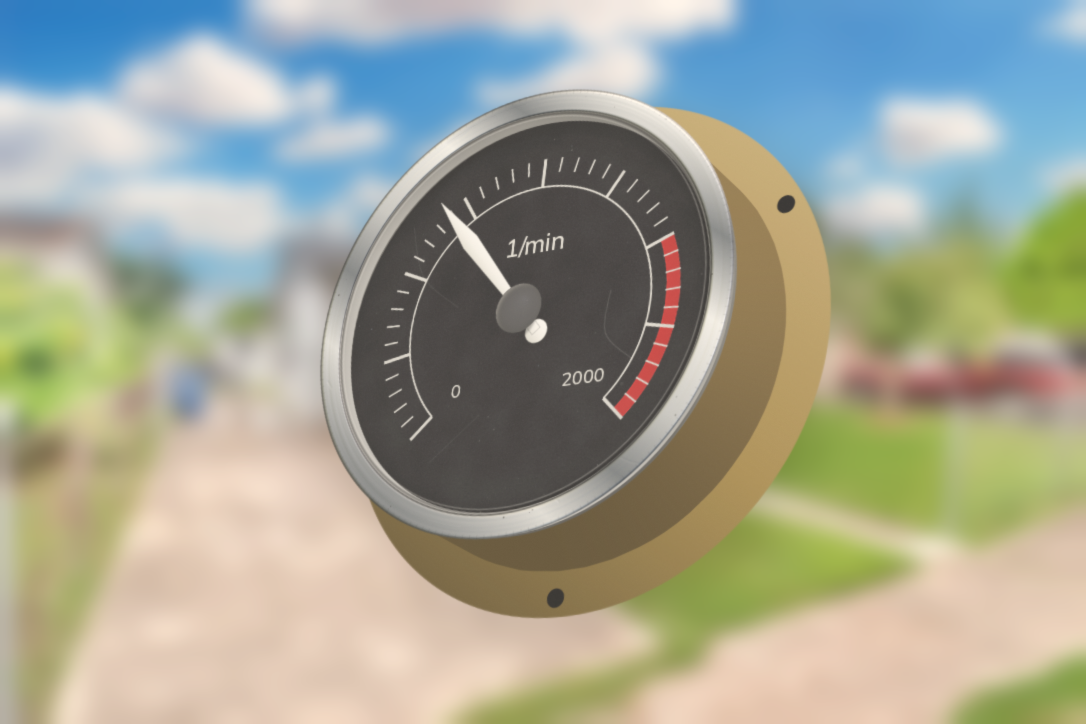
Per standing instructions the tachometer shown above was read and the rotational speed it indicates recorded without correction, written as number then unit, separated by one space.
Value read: 700 rpm
